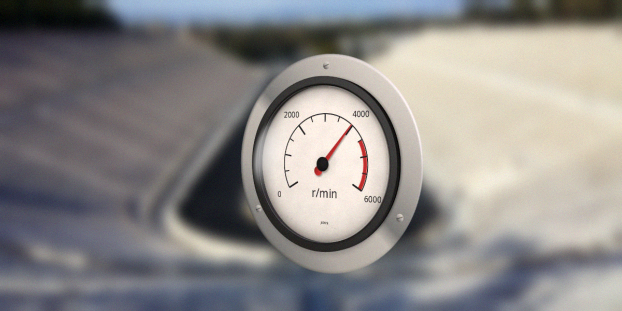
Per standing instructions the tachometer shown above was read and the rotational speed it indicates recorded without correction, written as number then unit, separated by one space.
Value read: 4000 rpm
